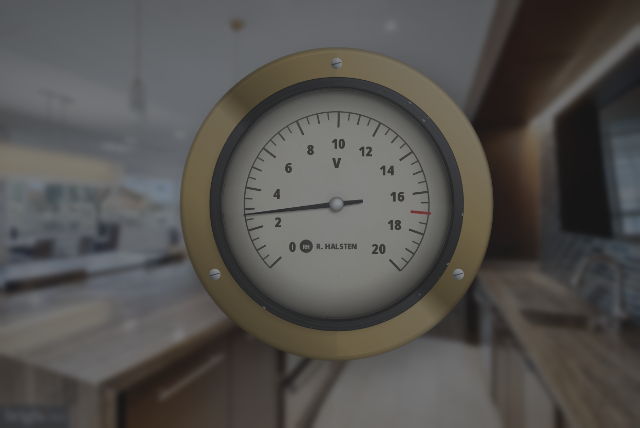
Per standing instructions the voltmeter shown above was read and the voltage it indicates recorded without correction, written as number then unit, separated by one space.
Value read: 2.75 V
